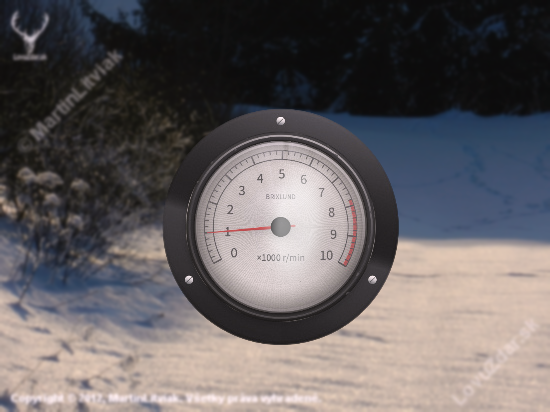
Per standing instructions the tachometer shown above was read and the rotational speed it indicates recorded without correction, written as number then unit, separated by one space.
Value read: 1000 rpm
